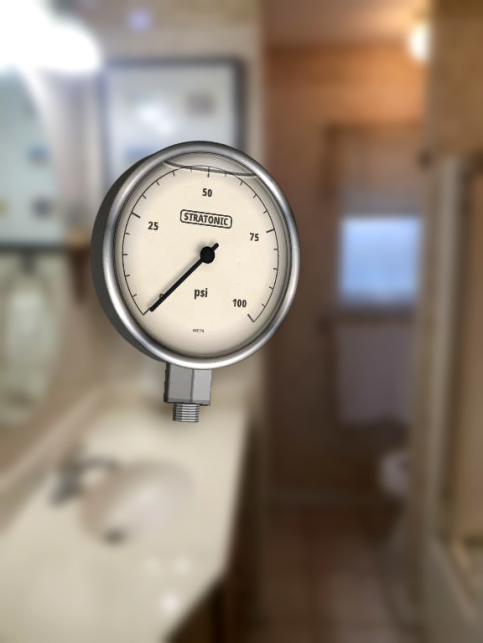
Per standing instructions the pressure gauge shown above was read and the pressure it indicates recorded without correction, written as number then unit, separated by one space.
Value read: 0 psi
